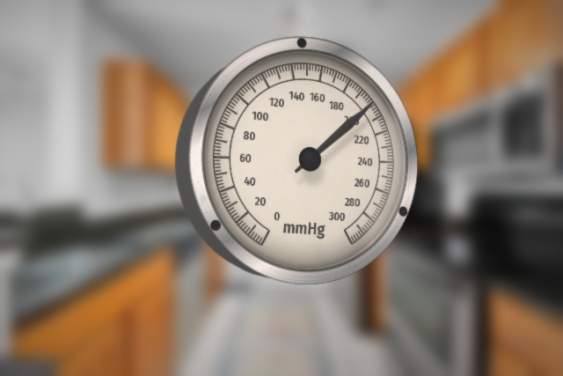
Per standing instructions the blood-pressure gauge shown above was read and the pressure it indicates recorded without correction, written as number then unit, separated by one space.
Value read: 200 mmHg
